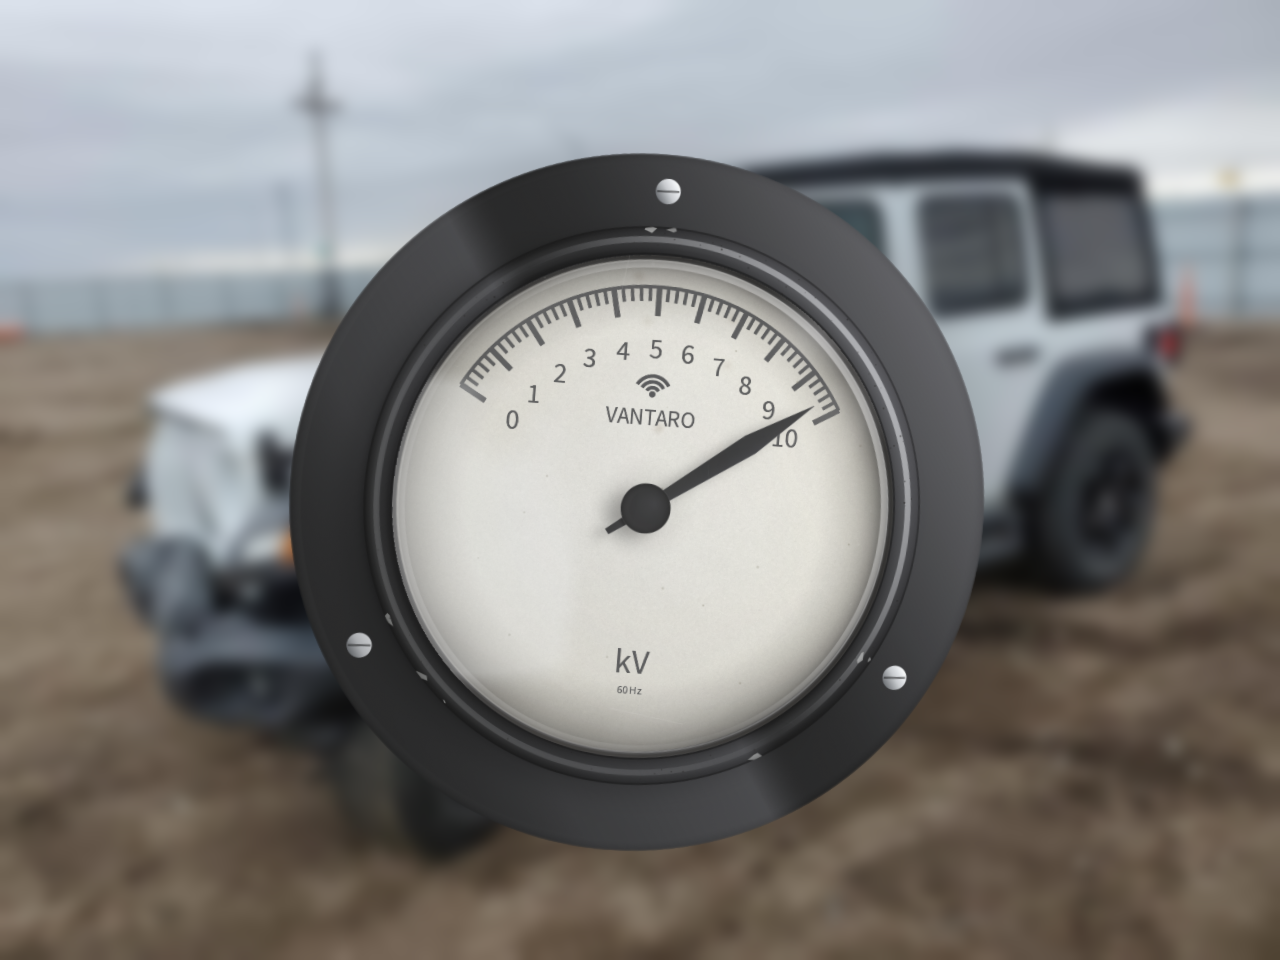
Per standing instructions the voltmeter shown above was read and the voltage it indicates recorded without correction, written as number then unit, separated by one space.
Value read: 9.6 kV
